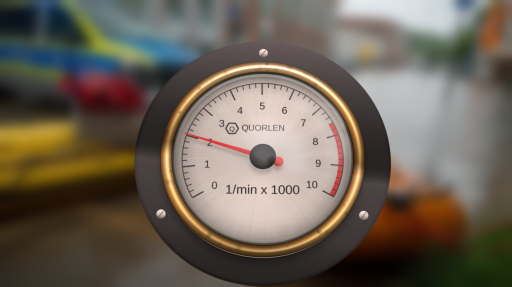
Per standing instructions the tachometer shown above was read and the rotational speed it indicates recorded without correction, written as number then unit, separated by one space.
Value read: 2000 rpm
